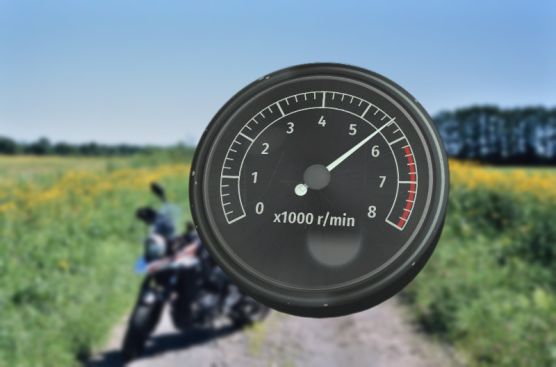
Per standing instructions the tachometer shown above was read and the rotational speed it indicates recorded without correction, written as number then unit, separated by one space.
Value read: 5600 rpm
